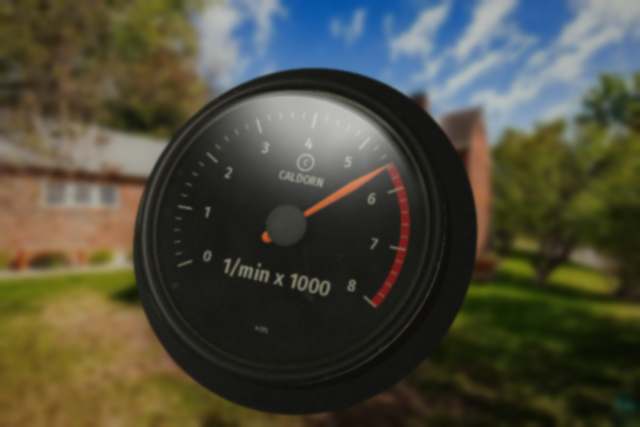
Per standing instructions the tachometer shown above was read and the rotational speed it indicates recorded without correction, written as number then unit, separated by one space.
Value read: 5600 rpm
